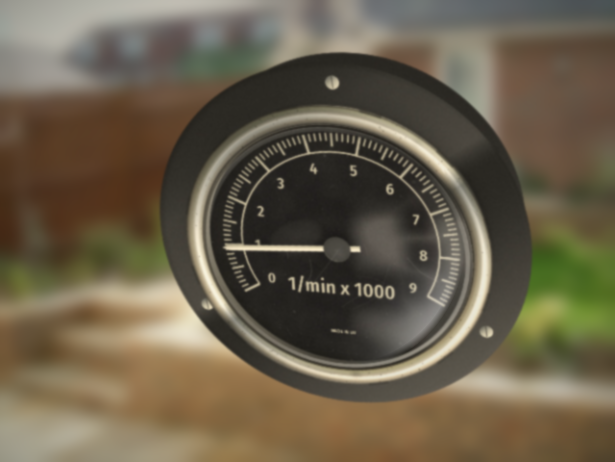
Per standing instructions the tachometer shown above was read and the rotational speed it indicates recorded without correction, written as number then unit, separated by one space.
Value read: 1000 rpm
